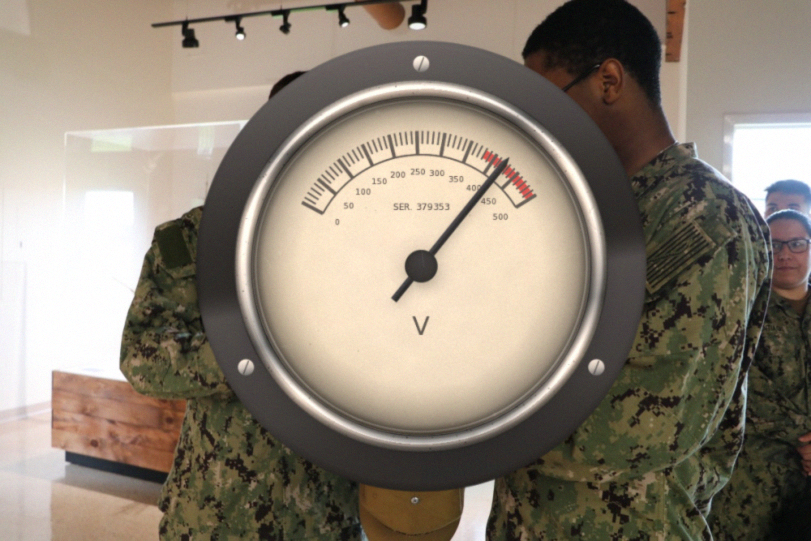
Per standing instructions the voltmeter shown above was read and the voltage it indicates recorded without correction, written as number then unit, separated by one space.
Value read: 420 V
